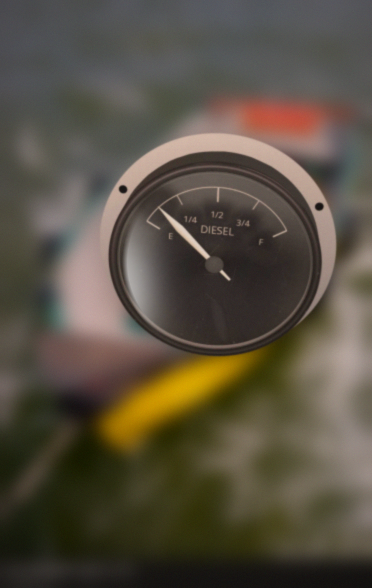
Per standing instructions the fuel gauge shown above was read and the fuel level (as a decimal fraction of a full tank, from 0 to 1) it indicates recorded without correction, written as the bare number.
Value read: 0.125
